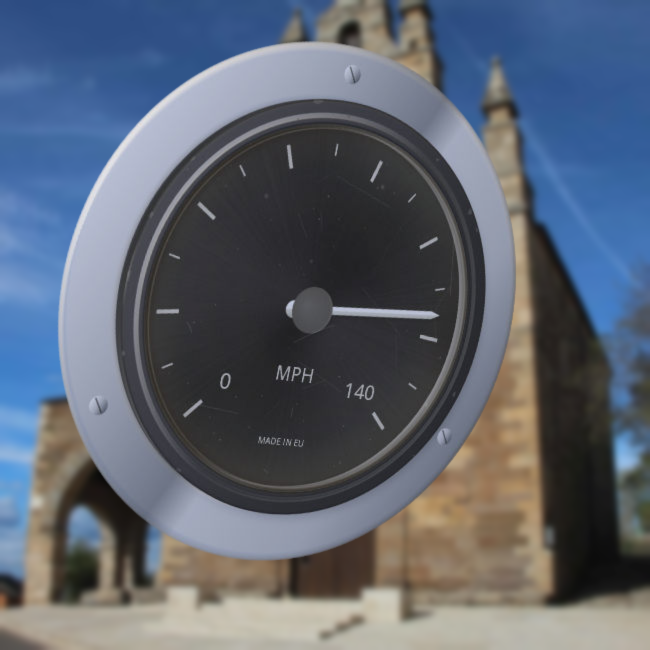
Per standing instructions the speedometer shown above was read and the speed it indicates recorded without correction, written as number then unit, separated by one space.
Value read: 115 mph
